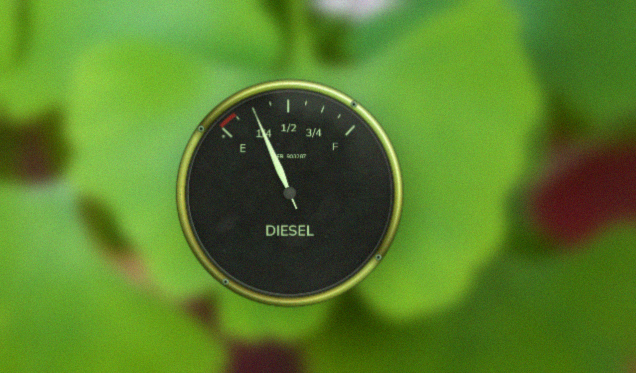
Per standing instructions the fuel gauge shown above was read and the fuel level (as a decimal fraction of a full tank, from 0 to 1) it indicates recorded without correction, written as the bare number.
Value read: 0.25
